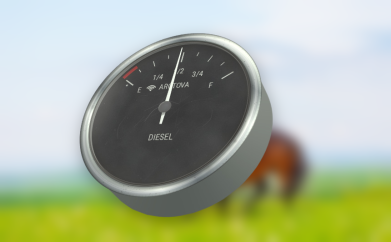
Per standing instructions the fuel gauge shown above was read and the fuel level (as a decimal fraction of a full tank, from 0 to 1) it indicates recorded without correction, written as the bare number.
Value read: 0.5
